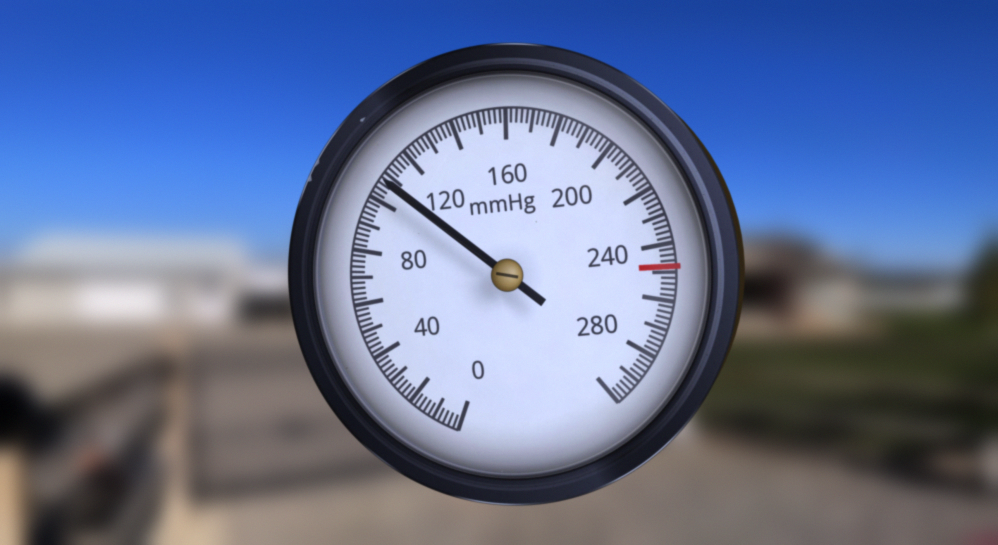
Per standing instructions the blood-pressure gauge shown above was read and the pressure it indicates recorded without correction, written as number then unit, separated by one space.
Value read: 108 mmHg
